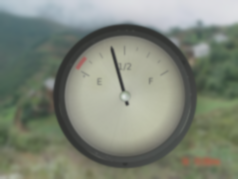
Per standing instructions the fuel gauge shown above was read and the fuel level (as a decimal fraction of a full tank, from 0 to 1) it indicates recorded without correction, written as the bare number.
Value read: 0.375
